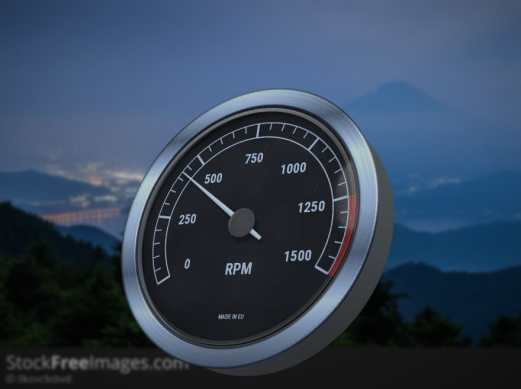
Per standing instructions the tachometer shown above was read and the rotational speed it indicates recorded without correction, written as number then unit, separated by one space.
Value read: 425 rpm
